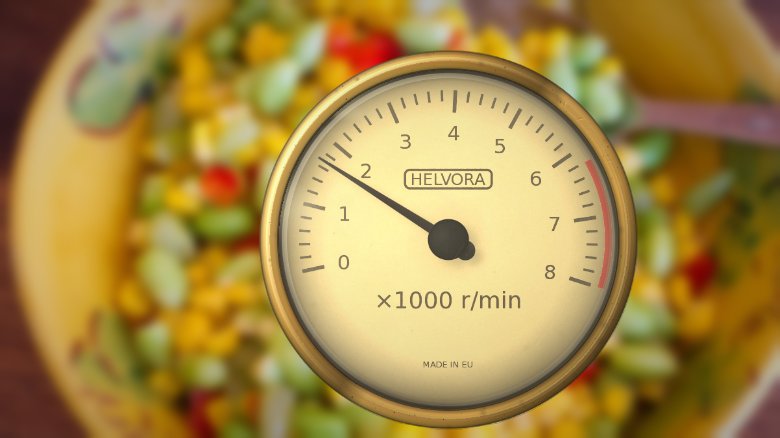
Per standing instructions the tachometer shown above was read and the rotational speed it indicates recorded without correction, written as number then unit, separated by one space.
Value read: 1700 rpm
